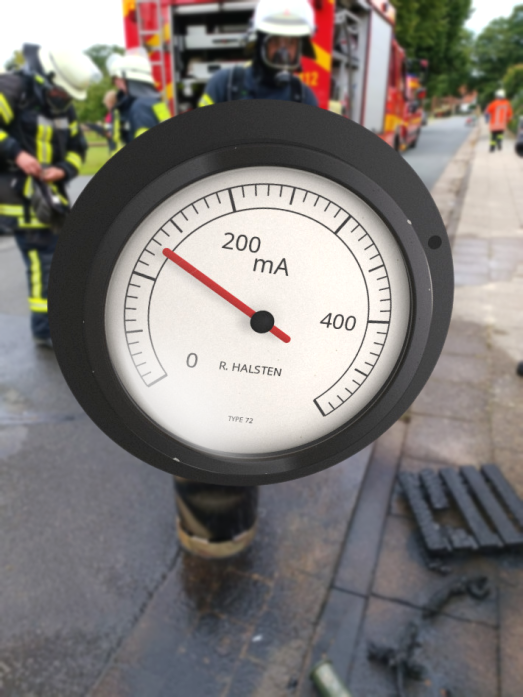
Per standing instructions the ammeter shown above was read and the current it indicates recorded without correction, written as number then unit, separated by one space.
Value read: 130 mA
